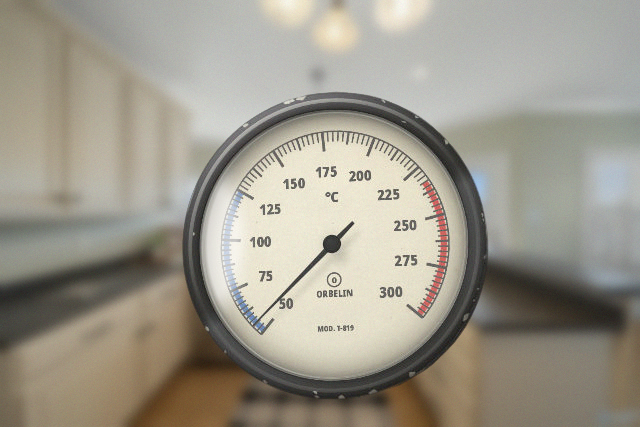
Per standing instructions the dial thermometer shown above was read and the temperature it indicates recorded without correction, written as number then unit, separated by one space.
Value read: 55 °C
